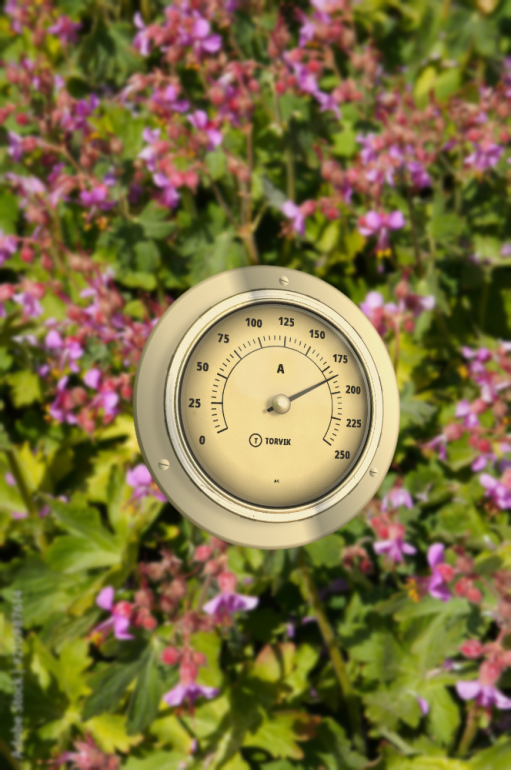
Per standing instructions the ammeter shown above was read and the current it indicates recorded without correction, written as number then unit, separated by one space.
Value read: 185 A
